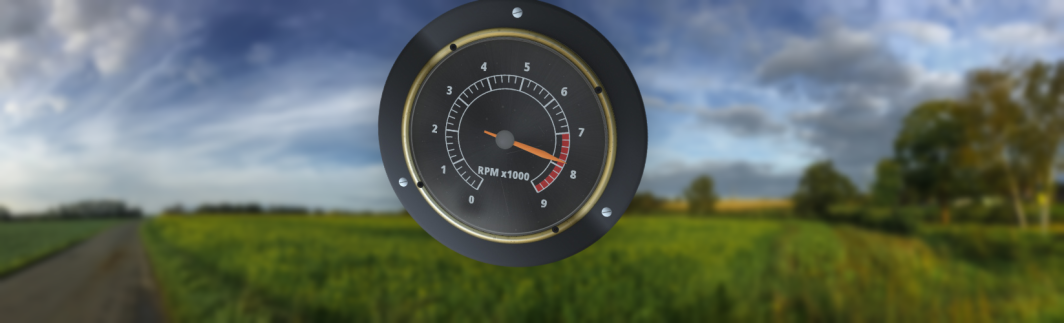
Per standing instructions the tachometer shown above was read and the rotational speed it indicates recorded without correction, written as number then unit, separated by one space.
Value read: 7800 rpm
